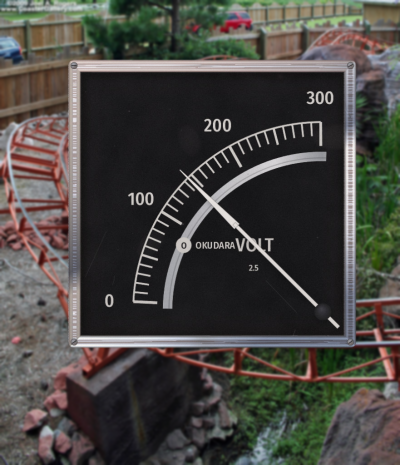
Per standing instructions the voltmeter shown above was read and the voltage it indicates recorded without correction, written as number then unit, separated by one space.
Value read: 145 V
